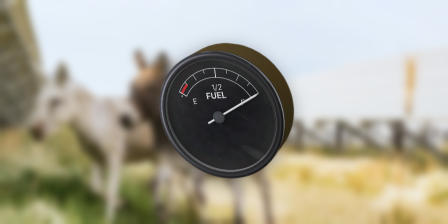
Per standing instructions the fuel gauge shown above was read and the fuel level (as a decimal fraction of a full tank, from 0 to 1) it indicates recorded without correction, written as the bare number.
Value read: 1
